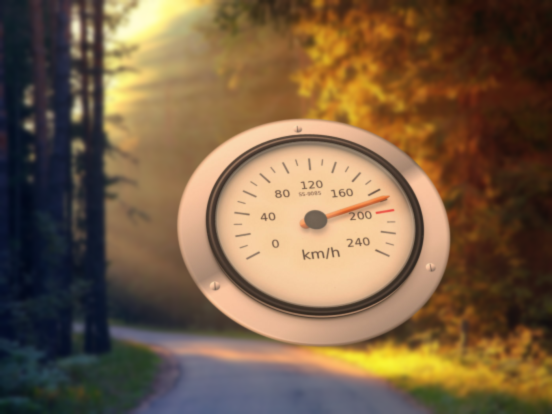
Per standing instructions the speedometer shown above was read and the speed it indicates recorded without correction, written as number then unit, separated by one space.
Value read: 190 km/h
